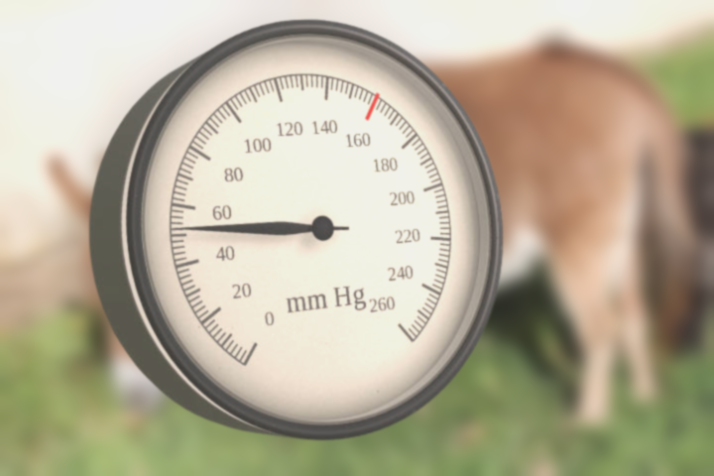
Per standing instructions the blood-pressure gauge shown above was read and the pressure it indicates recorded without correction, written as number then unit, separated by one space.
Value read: 52 mmHg
